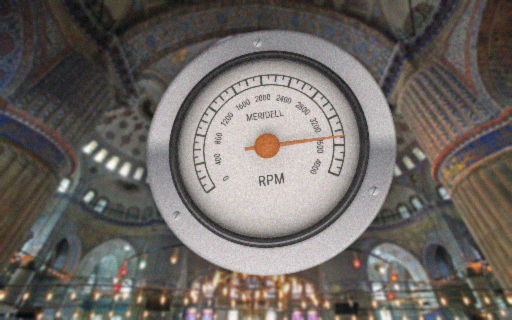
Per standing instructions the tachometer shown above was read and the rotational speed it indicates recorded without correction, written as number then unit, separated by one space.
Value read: 3500 rpm
